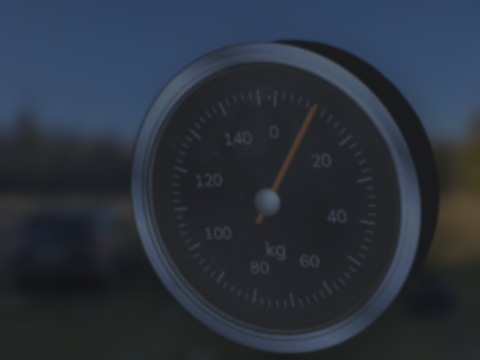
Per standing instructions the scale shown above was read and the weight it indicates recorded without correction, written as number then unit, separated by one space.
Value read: 10 kg
